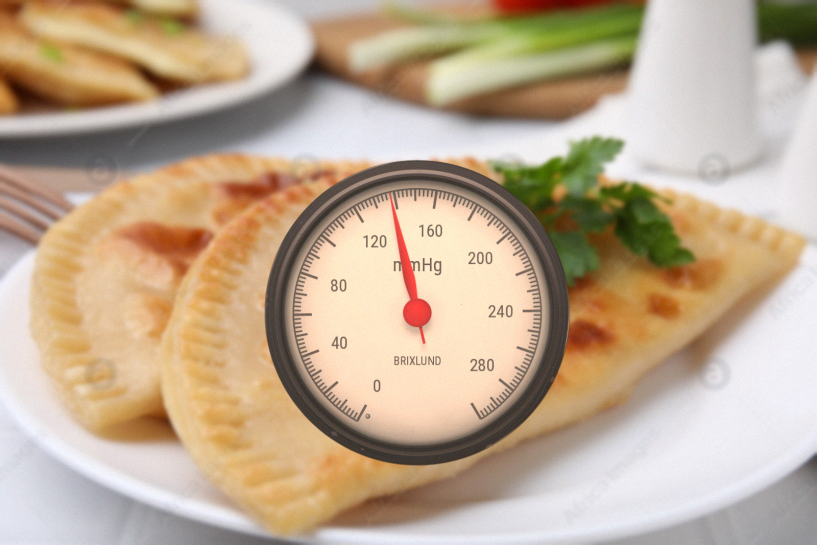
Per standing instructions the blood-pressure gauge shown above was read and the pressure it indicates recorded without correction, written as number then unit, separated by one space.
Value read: 138 mmHg
